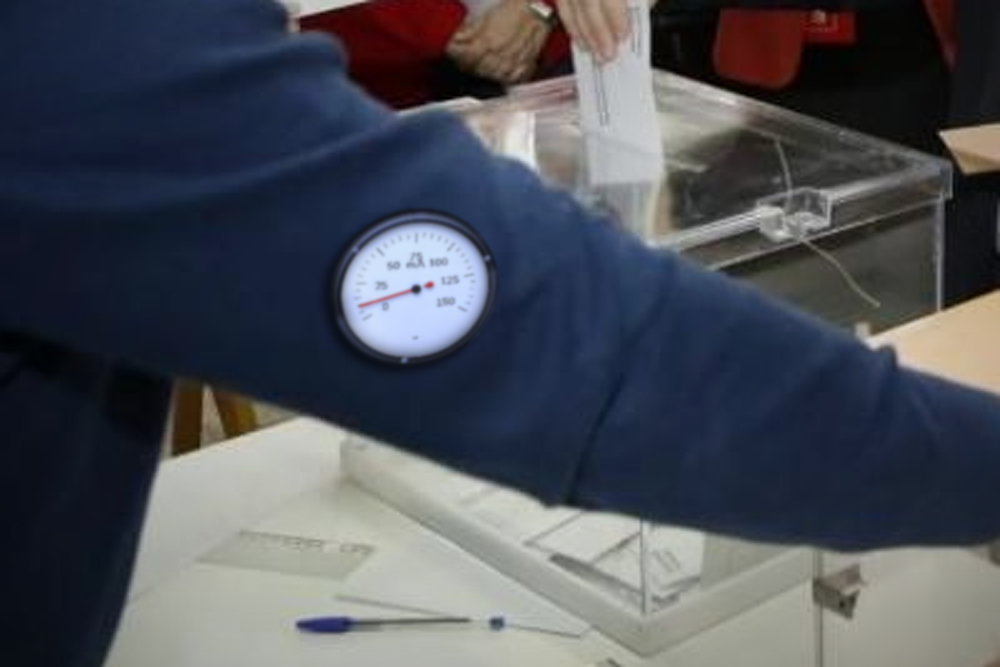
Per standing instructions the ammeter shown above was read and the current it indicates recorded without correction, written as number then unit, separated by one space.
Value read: 10 mA
